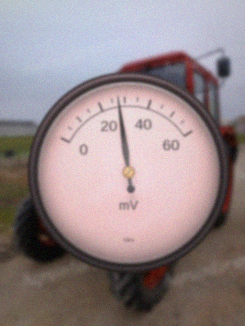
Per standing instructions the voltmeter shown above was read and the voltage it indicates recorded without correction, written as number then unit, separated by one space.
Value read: 27.5 mV
